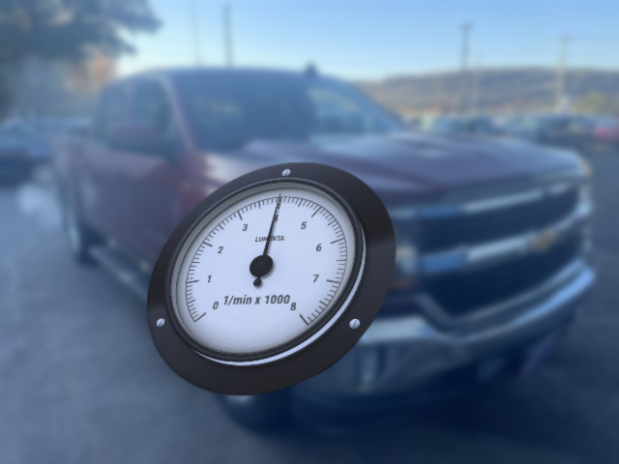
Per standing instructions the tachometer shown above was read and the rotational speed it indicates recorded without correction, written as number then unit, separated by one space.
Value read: 4000 rpm
